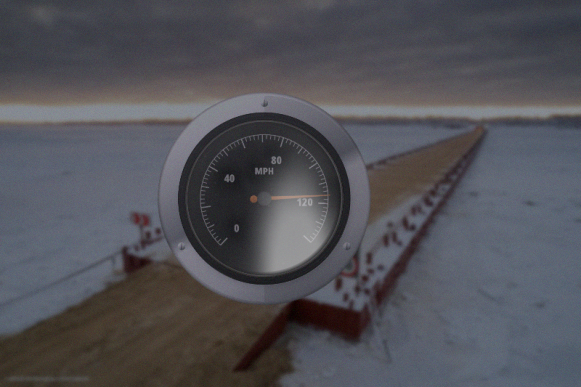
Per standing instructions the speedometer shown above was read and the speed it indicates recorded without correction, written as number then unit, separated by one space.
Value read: 116 mph
